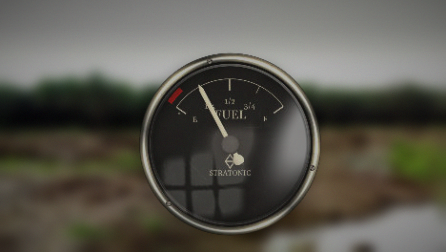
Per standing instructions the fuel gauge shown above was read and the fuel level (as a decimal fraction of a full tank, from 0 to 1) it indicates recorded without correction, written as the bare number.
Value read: 0.25
